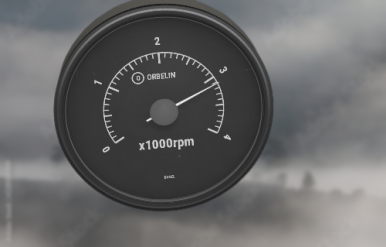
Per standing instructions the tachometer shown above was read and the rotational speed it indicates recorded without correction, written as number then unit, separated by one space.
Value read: 3100 rpm
